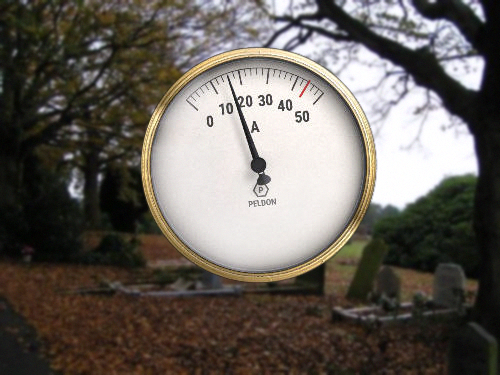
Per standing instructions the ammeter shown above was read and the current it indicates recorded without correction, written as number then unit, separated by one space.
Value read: 16 A
